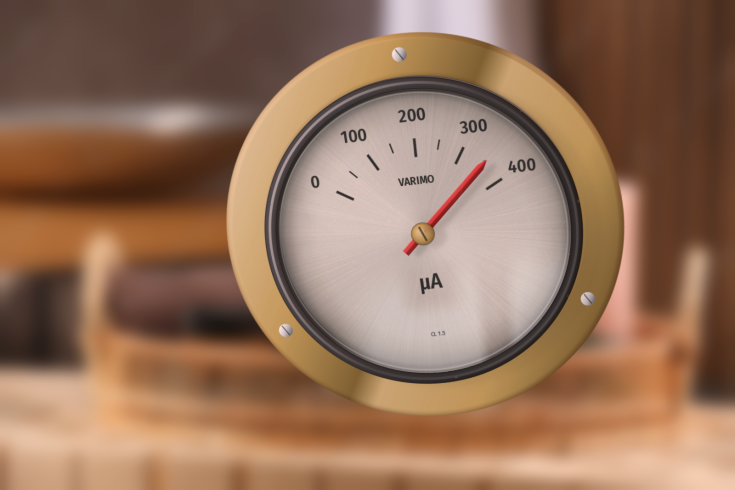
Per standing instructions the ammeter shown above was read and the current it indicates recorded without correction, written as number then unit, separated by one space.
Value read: 350 µA
